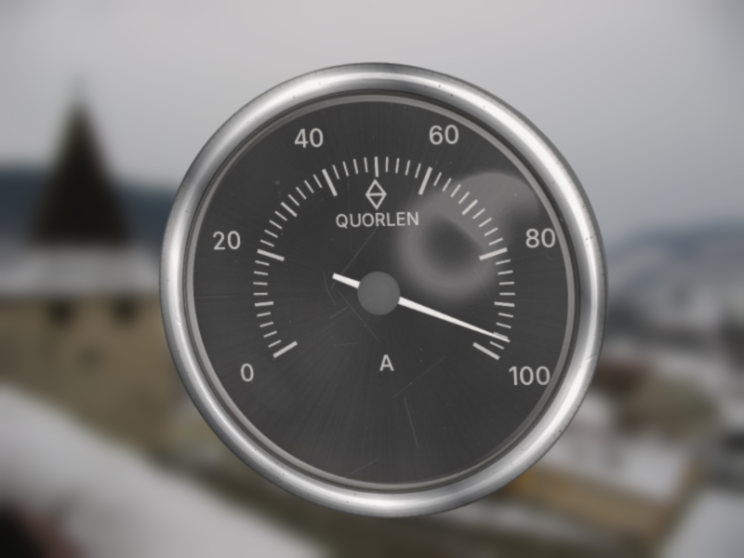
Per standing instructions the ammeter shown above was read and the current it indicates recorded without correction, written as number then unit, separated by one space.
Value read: 96 A
